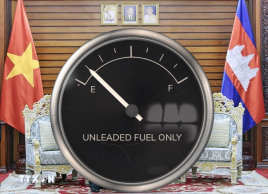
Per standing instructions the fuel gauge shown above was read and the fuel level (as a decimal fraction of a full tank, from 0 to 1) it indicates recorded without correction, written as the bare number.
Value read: 0.125
